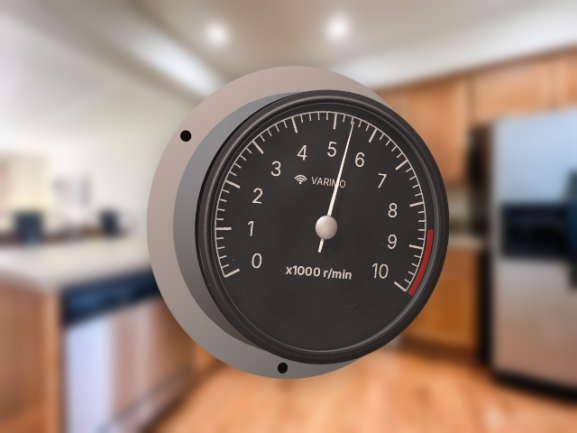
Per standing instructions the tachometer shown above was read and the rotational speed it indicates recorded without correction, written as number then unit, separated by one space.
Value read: 5400 rpm
